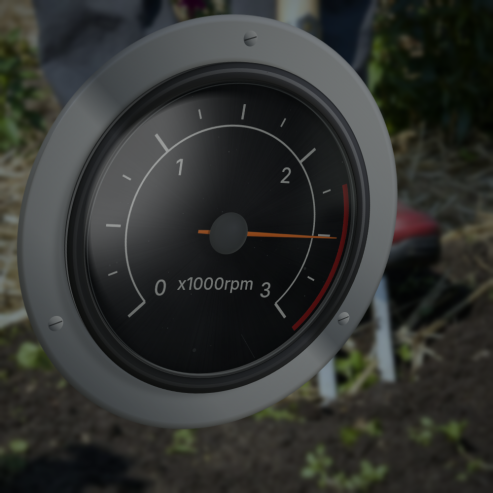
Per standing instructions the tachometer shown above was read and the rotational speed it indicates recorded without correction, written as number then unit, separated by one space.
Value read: 2500 rpm
